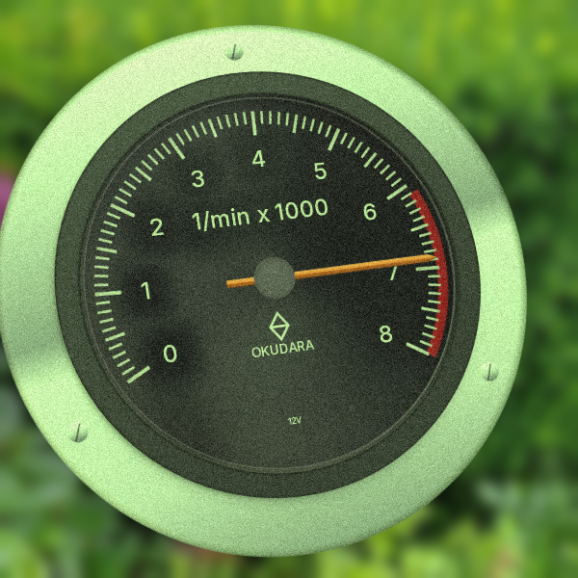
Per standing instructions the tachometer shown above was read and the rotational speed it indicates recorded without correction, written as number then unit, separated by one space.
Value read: 6900 rpm
